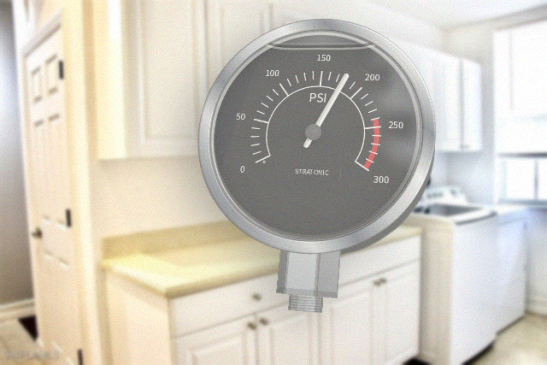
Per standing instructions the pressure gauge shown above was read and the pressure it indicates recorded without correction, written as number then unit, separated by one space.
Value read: 180 psi
